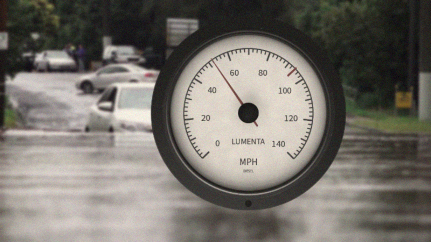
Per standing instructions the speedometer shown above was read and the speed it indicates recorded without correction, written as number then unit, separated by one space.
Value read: 52 mph
